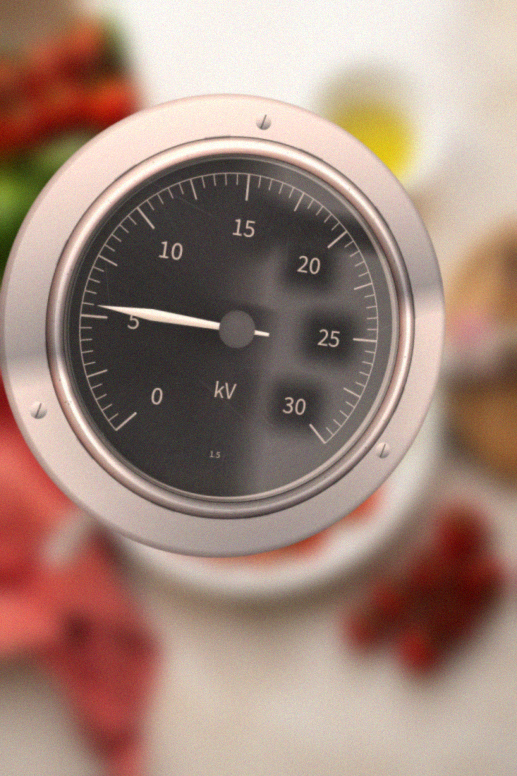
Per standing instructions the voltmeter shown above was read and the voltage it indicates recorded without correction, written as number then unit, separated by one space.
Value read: 5.5 kV
